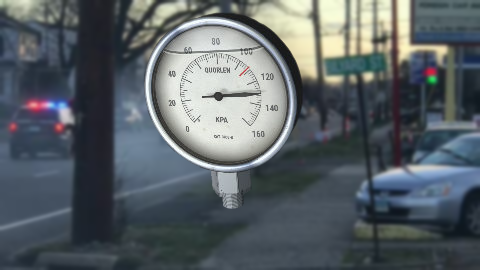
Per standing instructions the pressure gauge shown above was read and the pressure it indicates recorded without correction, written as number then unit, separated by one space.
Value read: 130 kPa
